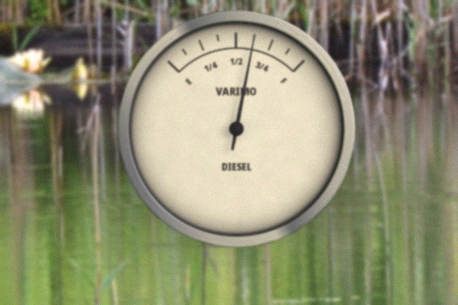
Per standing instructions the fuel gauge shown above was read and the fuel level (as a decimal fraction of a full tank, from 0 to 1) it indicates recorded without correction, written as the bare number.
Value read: 0.625
